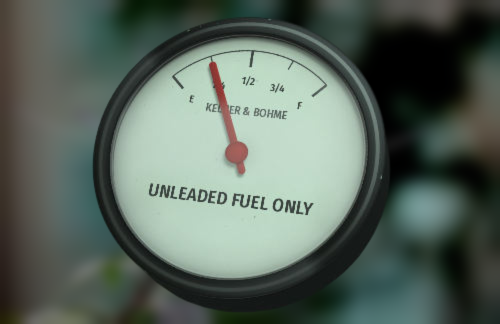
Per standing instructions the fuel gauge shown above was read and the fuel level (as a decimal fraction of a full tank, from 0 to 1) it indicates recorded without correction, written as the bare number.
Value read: 0.25
